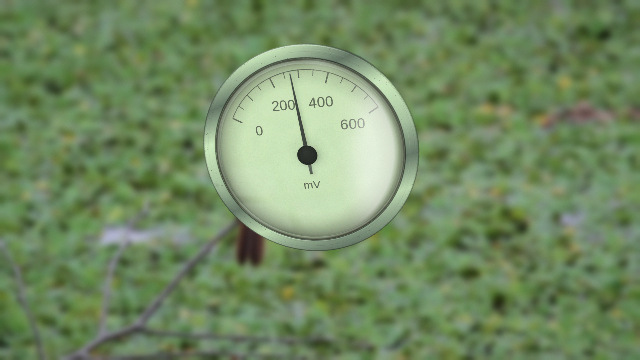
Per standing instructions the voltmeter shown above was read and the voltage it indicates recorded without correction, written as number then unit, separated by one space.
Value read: 275 mV
